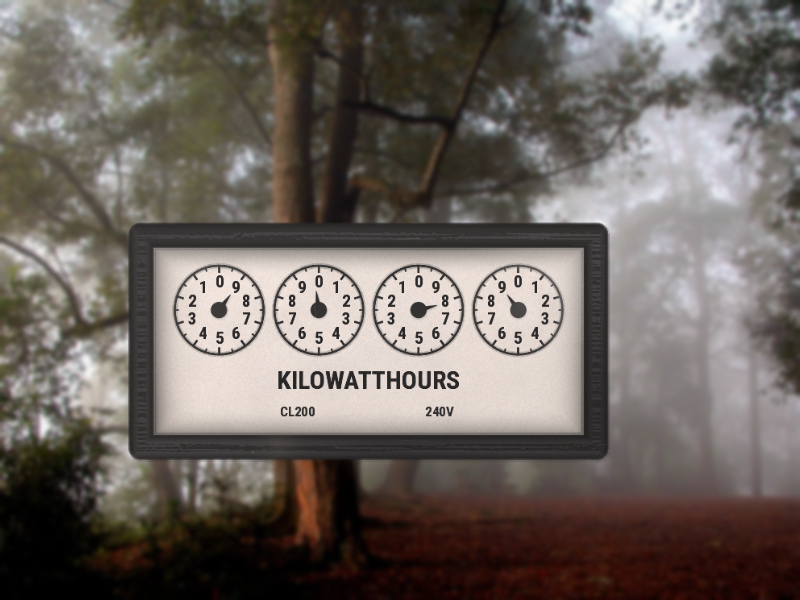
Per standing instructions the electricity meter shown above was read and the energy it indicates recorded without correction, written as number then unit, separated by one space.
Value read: 8979 kWh
